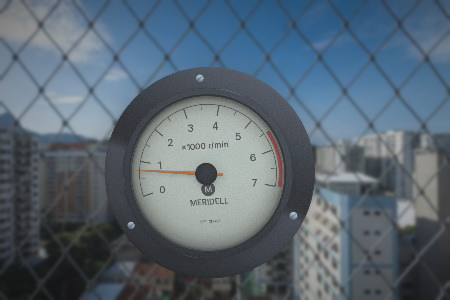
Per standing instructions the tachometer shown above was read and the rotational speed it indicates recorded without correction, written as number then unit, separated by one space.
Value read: 750 rpm
